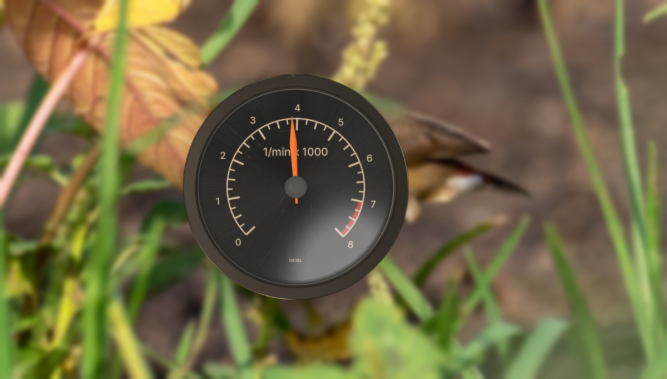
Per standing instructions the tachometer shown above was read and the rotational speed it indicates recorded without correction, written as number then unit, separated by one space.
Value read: 3875 rpm
